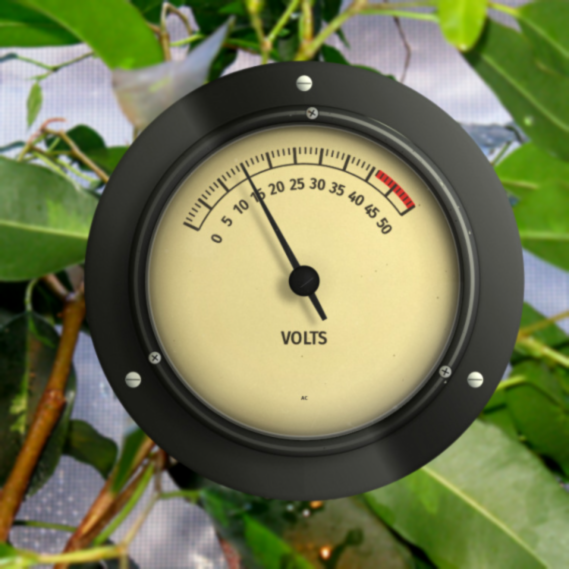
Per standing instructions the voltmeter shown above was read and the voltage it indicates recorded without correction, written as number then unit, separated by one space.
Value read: 15 V
